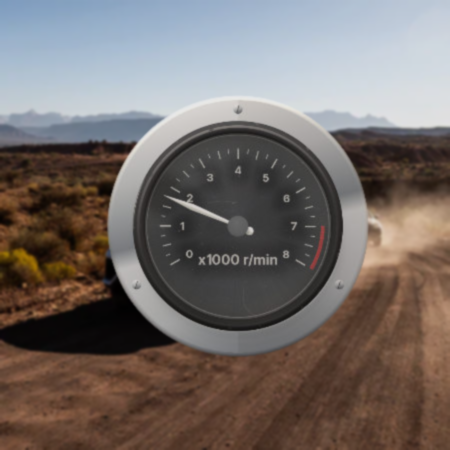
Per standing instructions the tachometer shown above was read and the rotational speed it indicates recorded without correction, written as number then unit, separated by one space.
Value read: 1750 rpm
